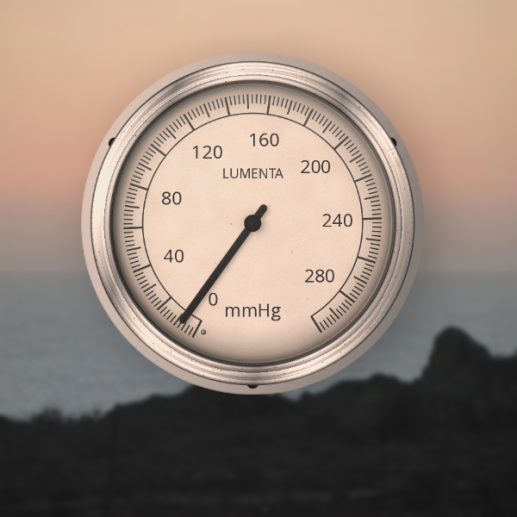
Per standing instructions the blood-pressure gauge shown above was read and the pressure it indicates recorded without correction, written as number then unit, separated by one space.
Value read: 8 mmHg
